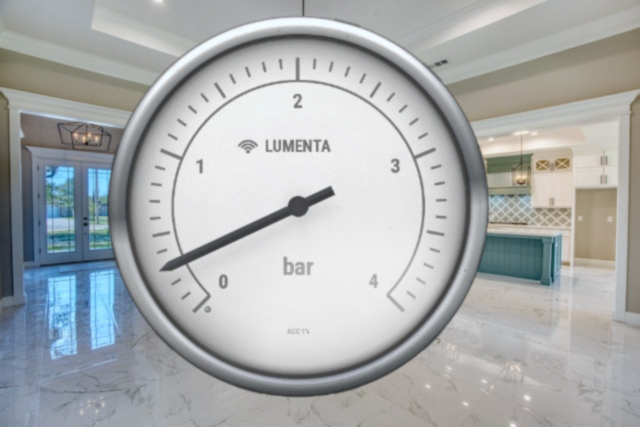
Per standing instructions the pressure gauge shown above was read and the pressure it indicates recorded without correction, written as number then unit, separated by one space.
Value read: 0.3 bar
